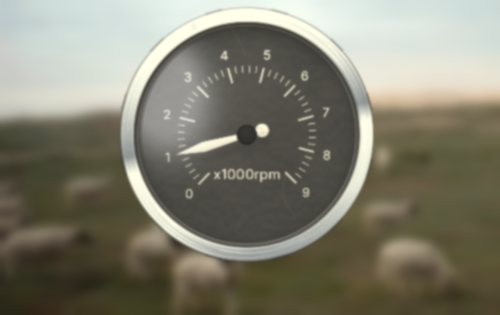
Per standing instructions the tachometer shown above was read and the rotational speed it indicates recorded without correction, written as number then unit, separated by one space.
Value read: 1000 rpm
